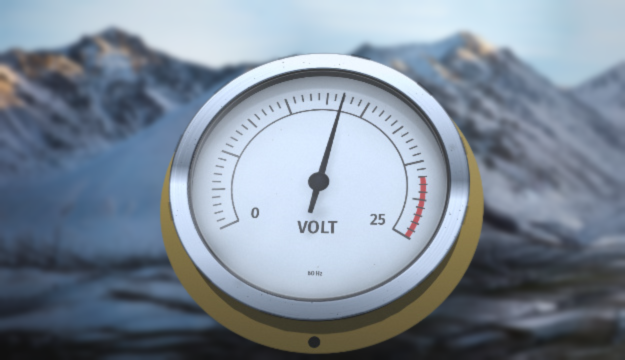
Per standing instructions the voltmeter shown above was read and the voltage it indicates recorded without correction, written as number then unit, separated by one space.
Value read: 13.5 V
